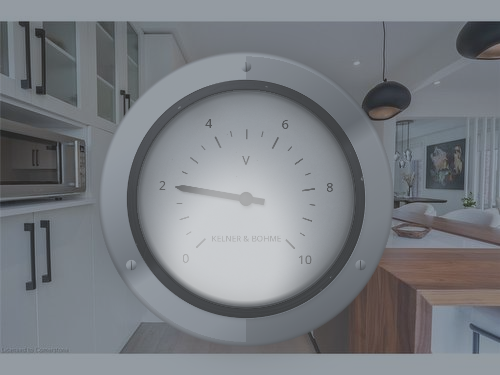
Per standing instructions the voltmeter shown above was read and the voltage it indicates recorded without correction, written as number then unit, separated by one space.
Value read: 2 V
